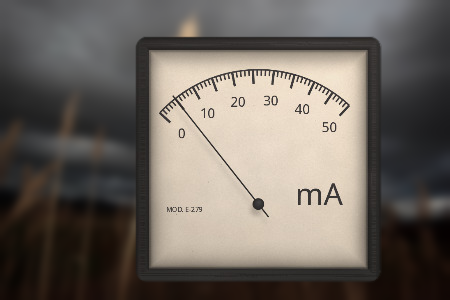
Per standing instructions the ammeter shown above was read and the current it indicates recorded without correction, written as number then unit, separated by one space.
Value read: 5 mA
